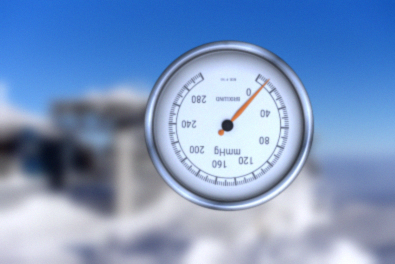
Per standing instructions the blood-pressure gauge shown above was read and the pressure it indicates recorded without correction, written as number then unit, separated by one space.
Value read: 10 mmHg
